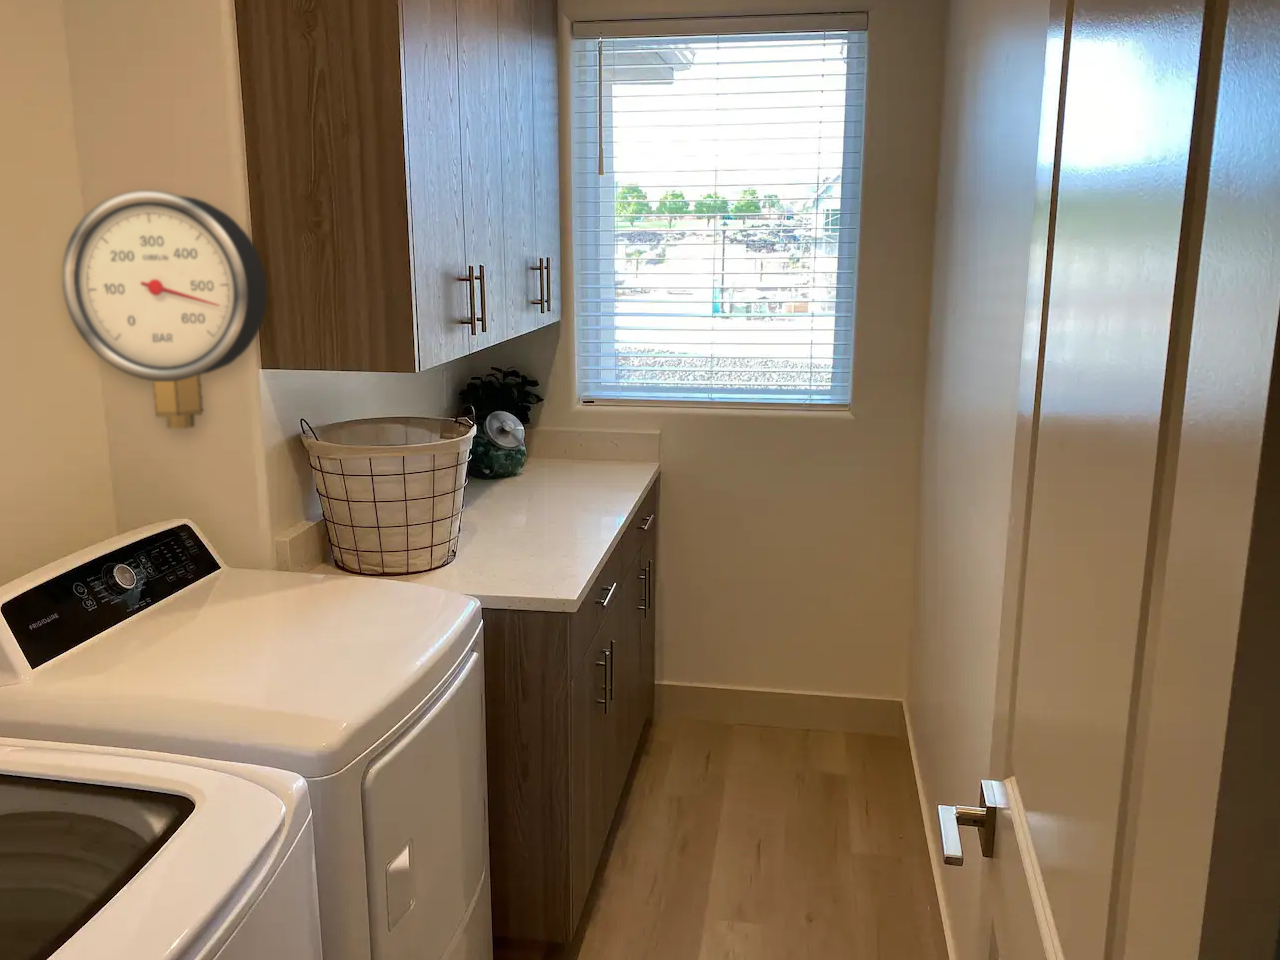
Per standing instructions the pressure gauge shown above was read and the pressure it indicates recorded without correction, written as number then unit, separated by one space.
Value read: 540 bar
